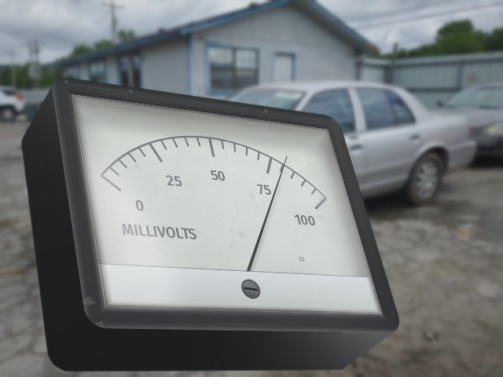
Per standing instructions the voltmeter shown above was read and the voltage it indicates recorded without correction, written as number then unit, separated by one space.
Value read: 80 mV
